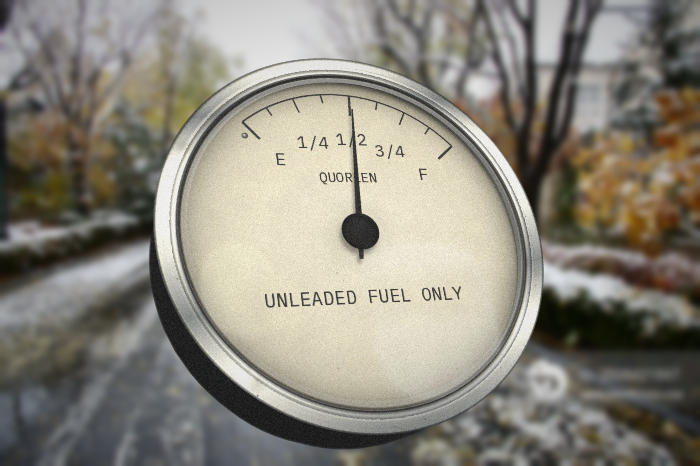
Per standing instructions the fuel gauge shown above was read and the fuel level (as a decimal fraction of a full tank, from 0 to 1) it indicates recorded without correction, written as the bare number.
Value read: 0.5
